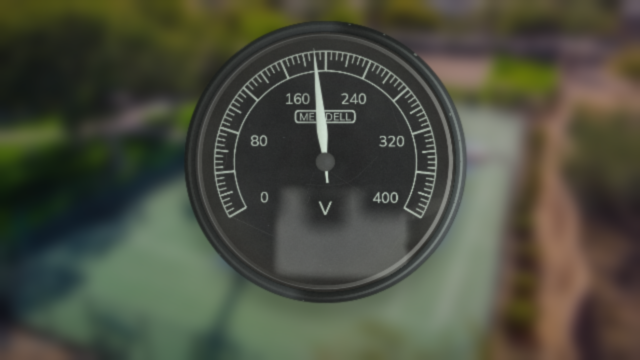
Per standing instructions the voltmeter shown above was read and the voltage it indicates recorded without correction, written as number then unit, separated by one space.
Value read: 190 V
